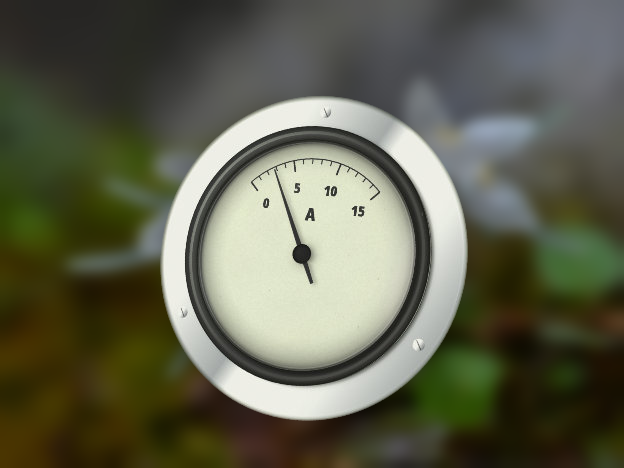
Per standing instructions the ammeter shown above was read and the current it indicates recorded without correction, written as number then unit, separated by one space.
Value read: 3 A
